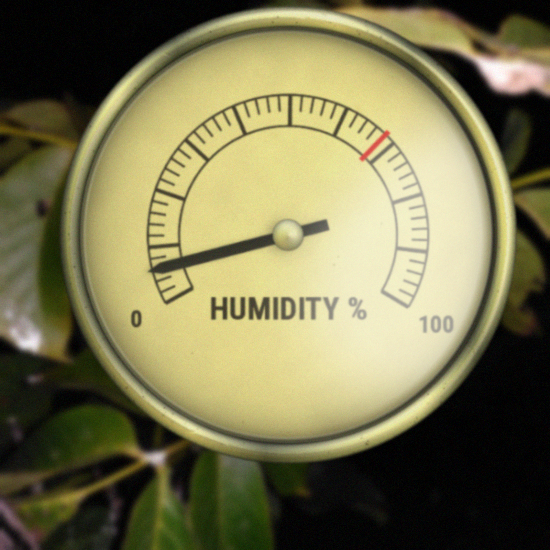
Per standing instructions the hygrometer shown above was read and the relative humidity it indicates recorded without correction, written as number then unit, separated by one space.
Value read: 6 %
